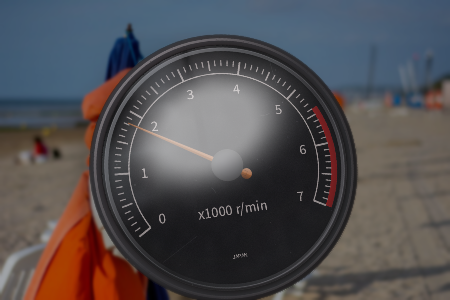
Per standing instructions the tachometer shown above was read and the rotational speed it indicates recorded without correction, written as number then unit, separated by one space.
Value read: 1800 rpm
